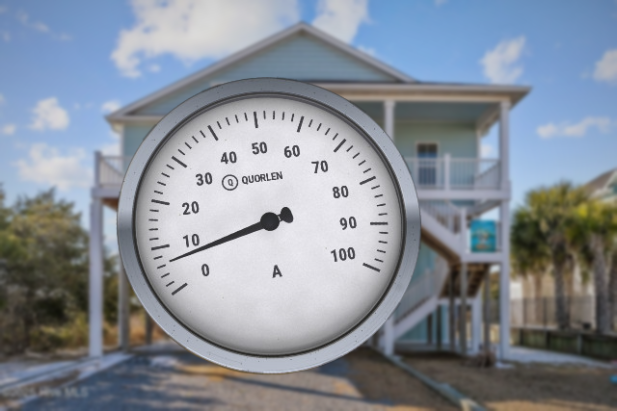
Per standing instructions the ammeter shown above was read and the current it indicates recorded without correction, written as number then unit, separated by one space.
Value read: 6 A
